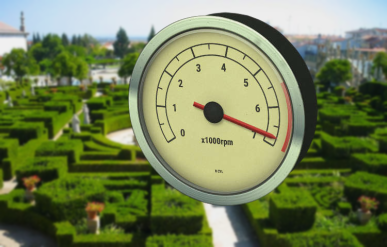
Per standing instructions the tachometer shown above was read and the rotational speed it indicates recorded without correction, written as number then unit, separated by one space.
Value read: 6750 rpm
